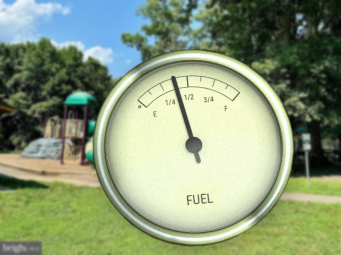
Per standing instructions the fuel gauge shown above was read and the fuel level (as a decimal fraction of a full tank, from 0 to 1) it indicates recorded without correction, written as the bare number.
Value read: 0.375
